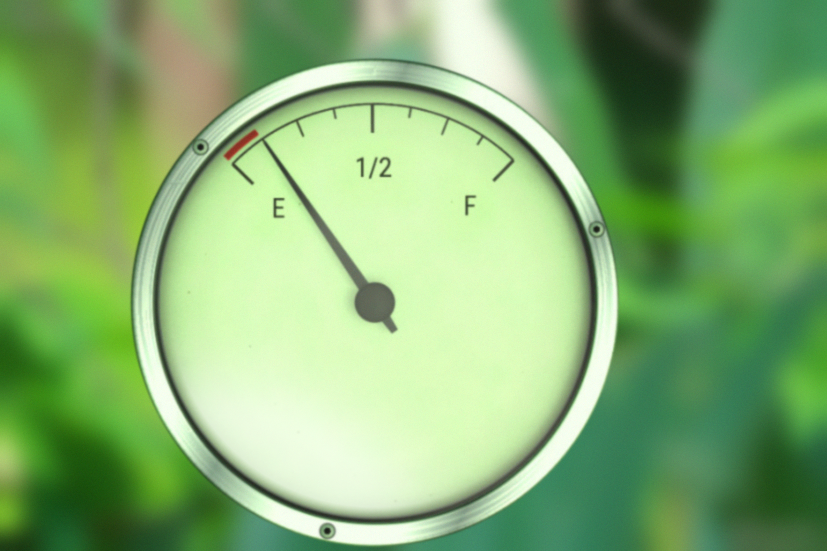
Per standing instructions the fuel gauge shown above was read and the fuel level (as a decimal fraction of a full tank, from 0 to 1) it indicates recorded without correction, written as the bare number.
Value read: 0.125
